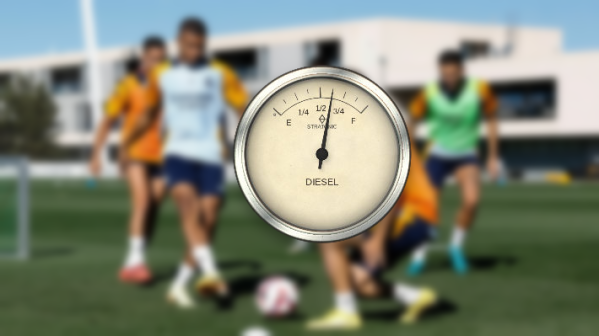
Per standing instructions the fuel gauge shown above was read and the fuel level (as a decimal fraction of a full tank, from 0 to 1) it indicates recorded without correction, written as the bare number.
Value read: 0.625
